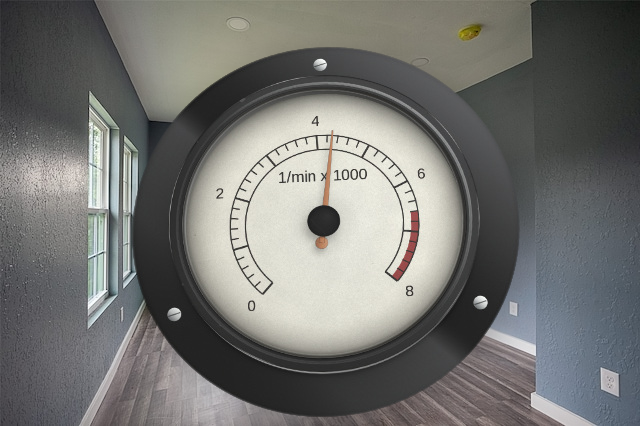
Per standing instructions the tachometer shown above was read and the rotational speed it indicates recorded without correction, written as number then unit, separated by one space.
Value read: 4300 rpm
